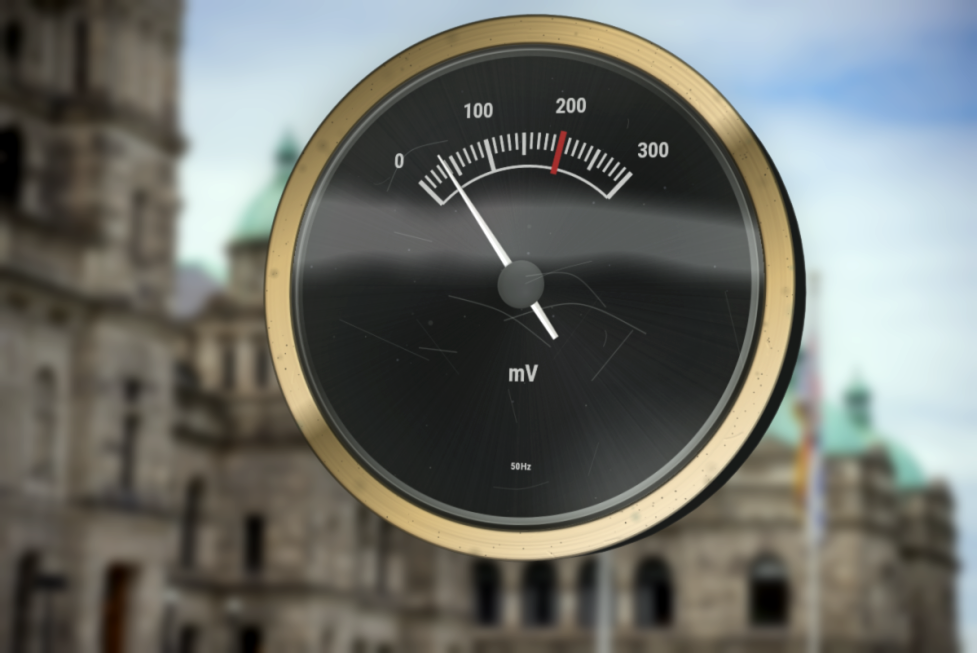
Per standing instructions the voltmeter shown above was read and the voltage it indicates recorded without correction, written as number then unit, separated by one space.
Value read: 40 mV
